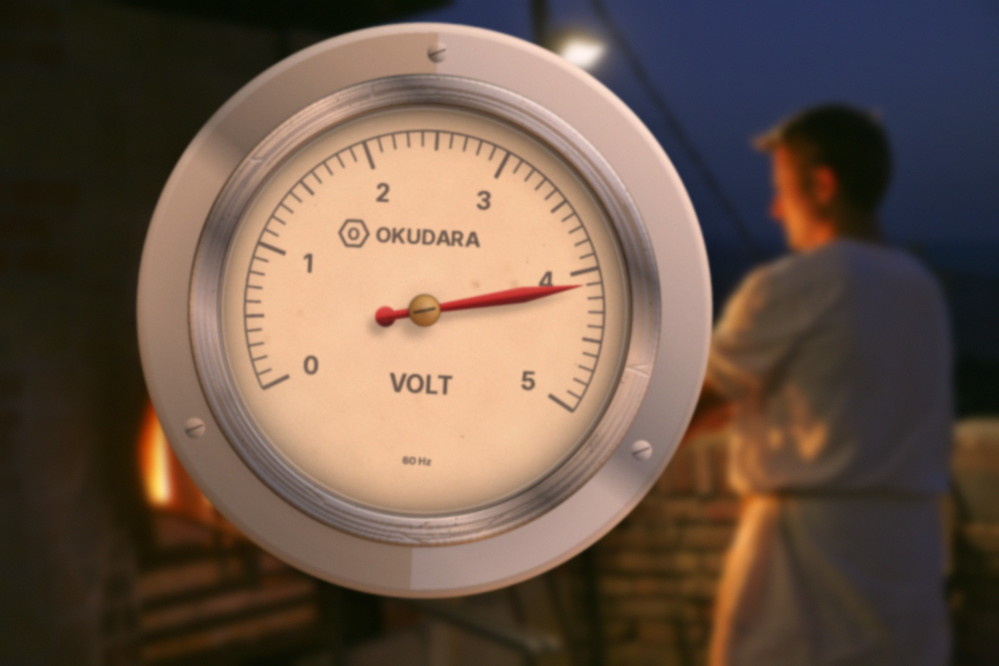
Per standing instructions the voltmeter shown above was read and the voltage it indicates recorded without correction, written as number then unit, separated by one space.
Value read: 4.1 V
